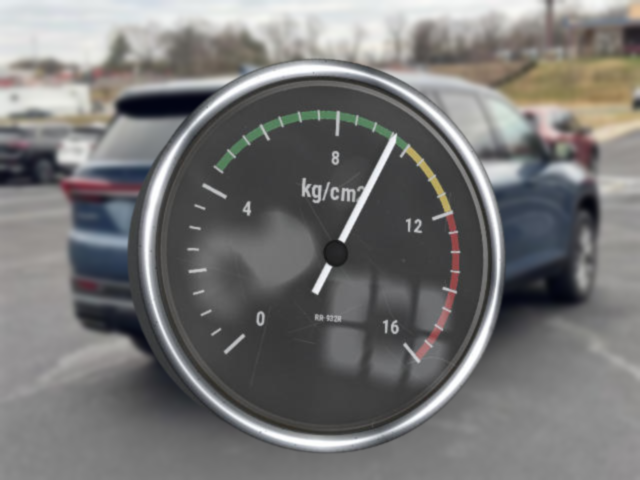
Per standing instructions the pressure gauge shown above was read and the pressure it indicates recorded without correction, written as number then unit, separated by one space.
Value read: 9.5 kg/cm²
